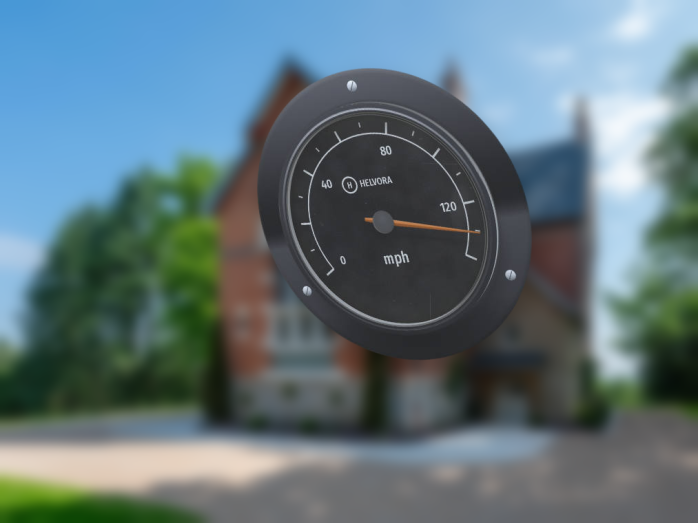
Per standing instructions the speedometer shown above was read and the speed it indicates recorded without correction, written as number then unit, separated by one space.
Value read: 130 mph
